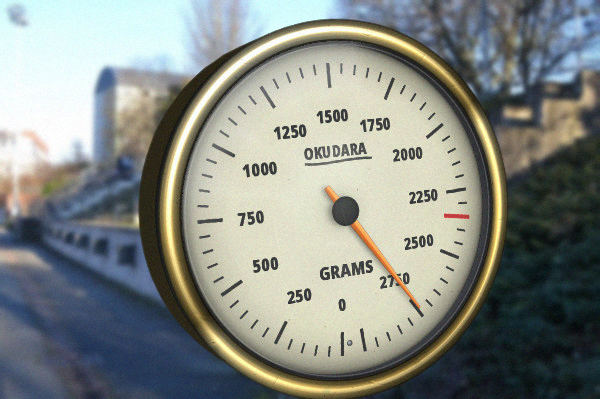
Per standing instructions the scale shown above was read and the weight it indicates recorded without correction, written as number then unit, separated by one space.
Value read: 2750 g
